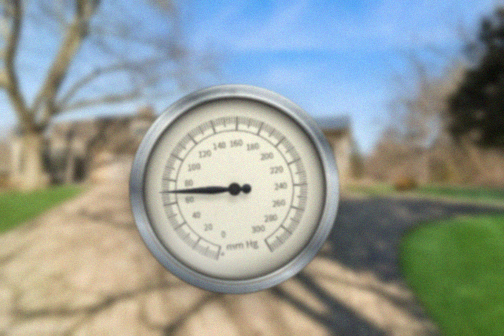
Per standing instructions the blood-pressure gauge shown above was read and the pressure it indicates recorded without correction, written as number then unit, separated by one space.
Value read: 70 mmHg
